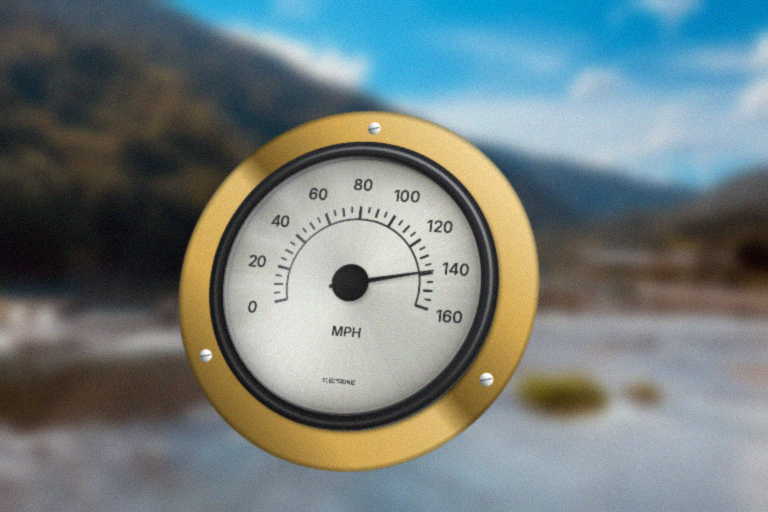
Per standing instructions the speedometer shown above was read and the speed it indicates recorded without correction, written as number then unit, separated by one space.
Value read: 140 mph
